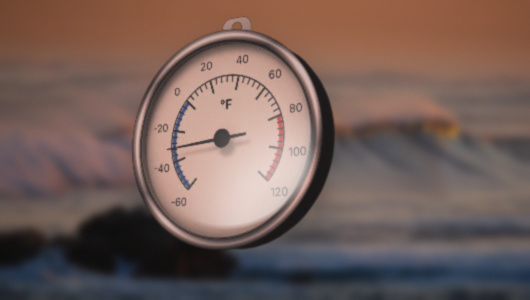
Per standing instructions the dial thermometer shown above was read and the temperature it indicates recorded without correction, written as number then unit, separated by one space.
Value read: -32 °F
